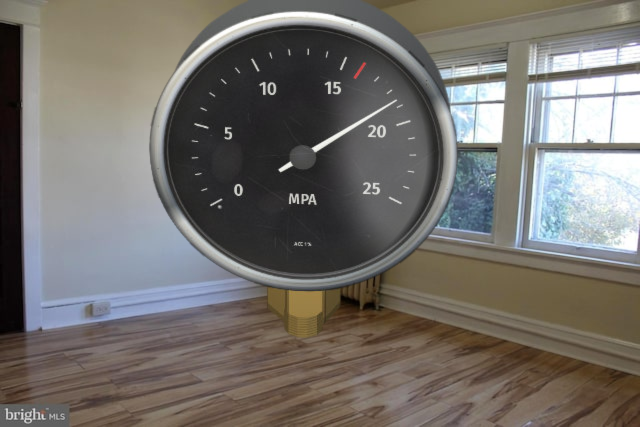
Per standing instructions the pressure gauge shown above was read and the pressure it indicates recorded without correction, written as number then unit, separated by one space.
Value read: 18.5 MPa
